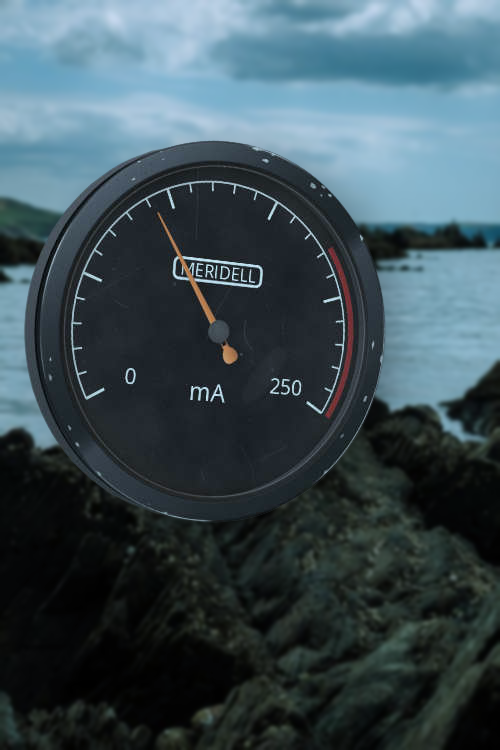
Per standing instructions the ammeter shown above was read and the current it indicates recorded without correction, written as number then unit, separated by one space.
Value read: 90 mA
